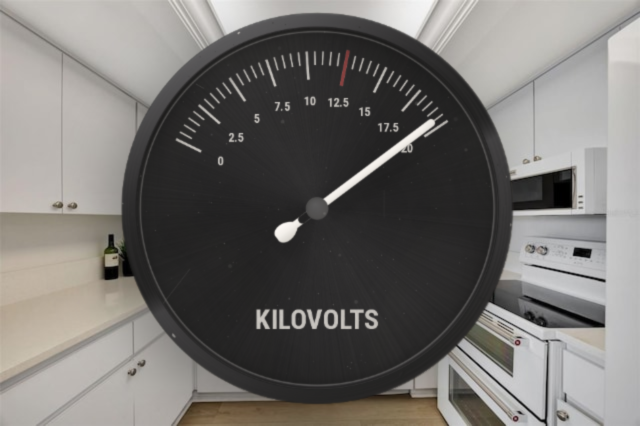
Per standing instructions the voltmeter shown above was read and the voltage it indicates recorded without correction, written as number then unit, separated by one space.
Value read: 19.5 kV
